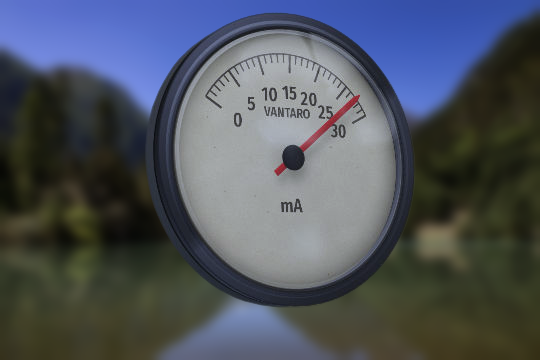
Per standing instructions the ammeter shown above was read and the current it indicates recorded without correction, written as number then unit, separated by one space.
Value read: 27 mA
